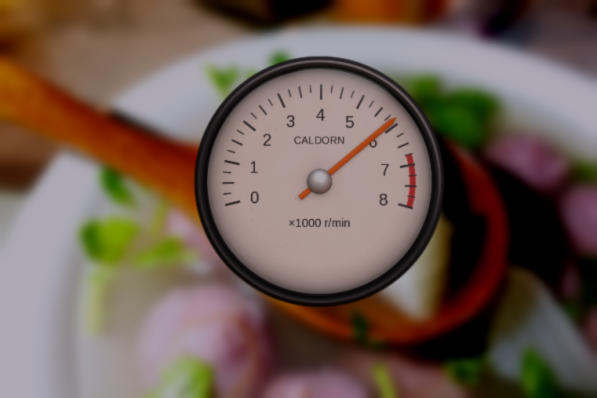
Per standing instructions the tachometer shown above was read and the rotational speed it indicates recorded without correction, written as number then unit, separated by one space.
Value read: 5875 rpm
